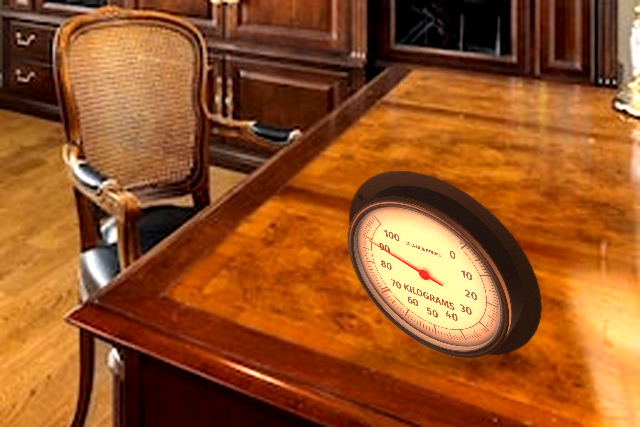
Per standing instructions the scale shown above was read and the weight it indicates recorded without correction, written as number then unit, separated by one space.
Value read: 90 kg
